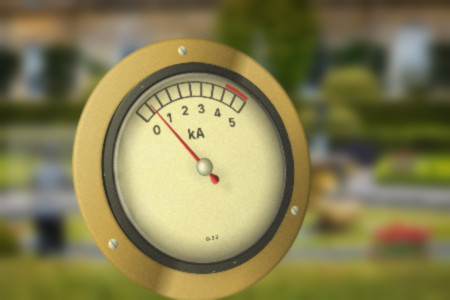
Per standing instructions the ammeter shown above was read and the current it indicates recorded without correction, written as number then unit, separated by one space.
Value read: 0.5 kA
